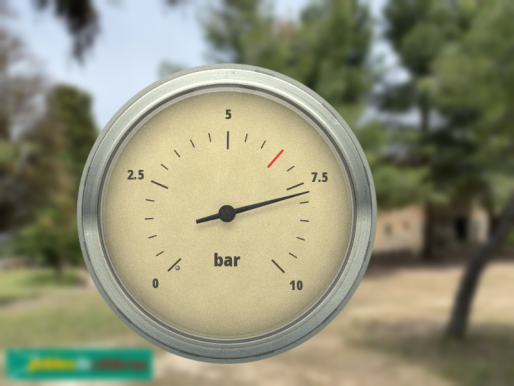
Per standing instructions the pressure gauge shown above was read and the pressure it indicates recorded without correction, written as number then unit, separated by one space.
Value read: 7.75 bar
